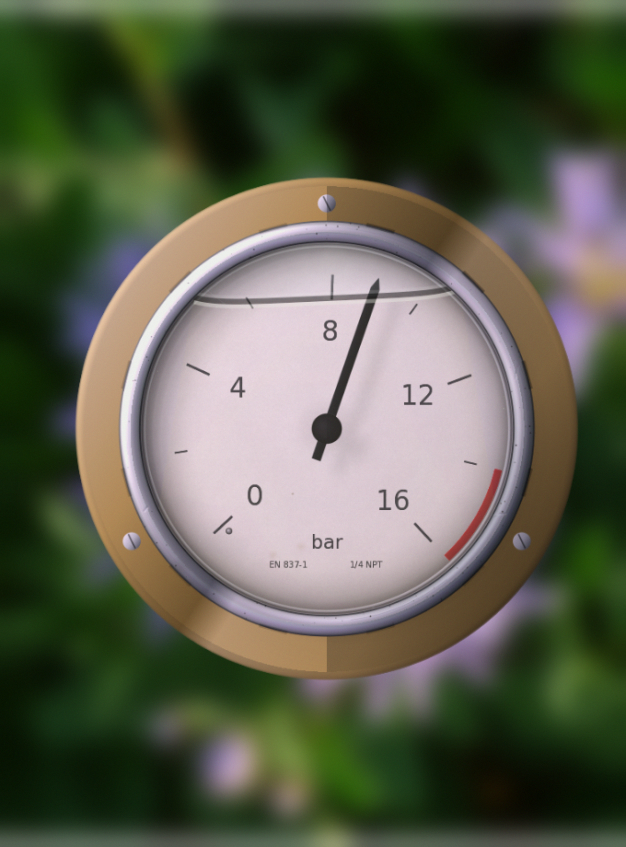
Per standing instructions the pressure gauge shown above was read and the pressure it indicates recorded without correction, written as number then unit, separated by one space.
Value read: 9 bar
